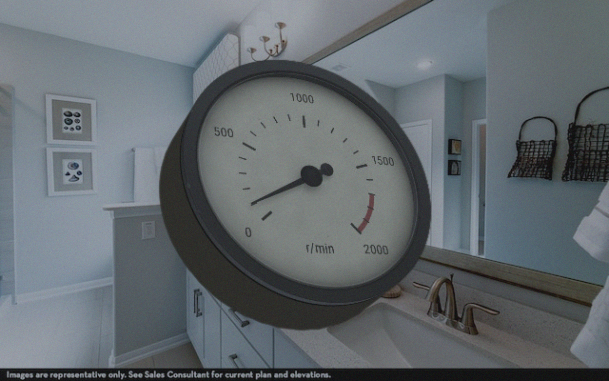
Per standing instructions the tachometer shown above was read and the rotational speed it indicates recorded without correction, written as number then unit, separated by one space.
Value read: 100 rpm
